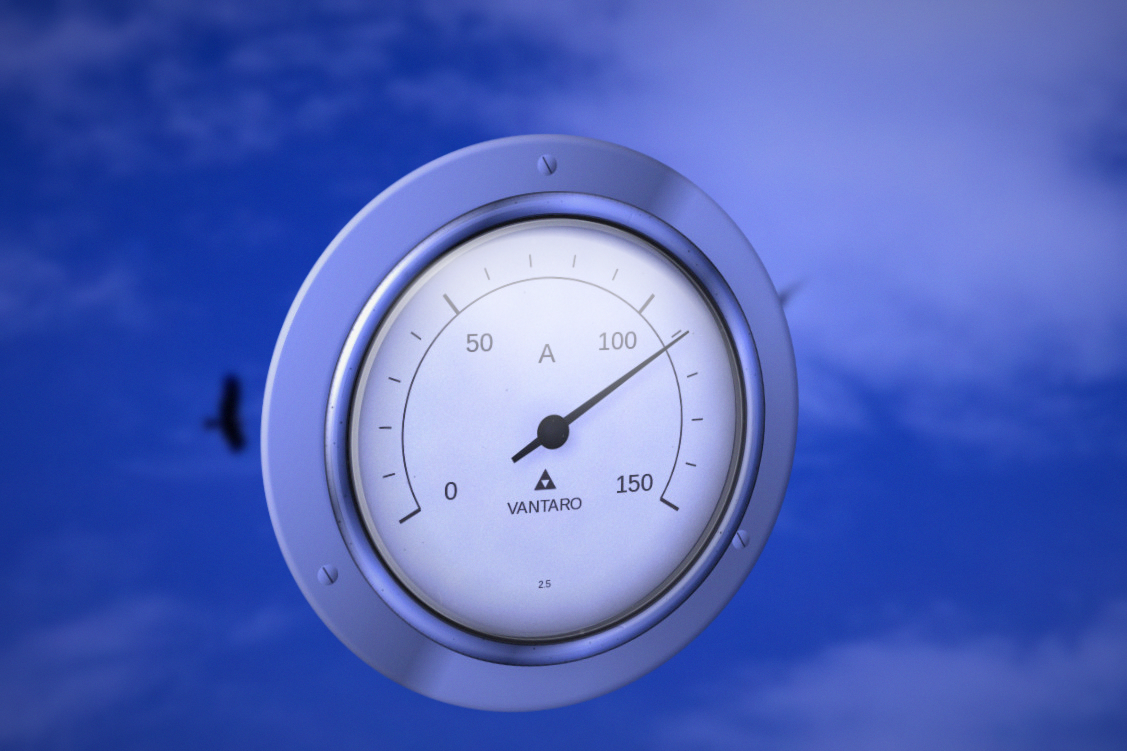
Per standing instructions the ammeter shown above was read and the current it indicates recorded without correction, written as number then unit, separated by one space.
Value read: 110 A
